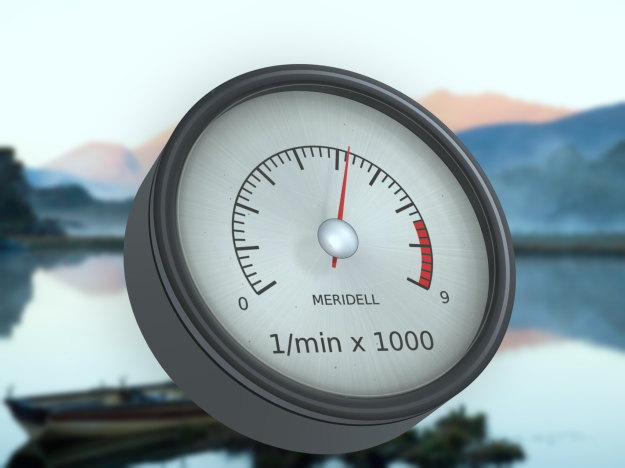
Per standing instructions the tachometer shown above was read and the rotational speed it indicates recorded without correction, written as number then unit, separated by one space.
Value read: 5200 rpm
